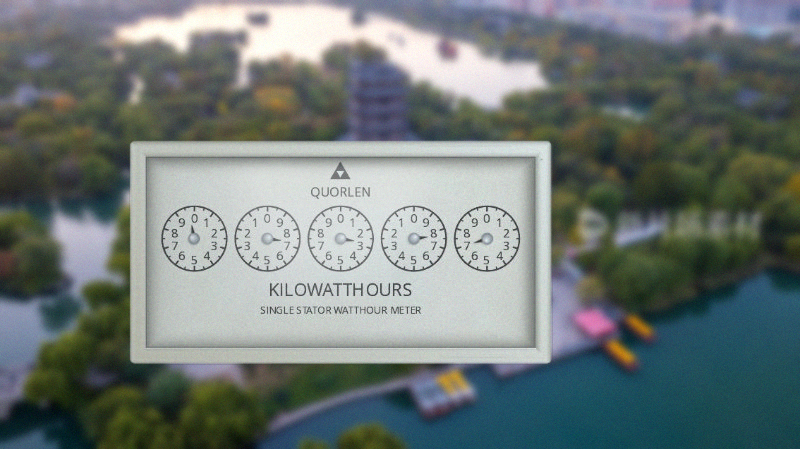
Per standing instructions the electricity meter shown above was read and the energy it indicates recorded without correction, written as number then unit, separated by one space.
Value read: 97277 kWh
